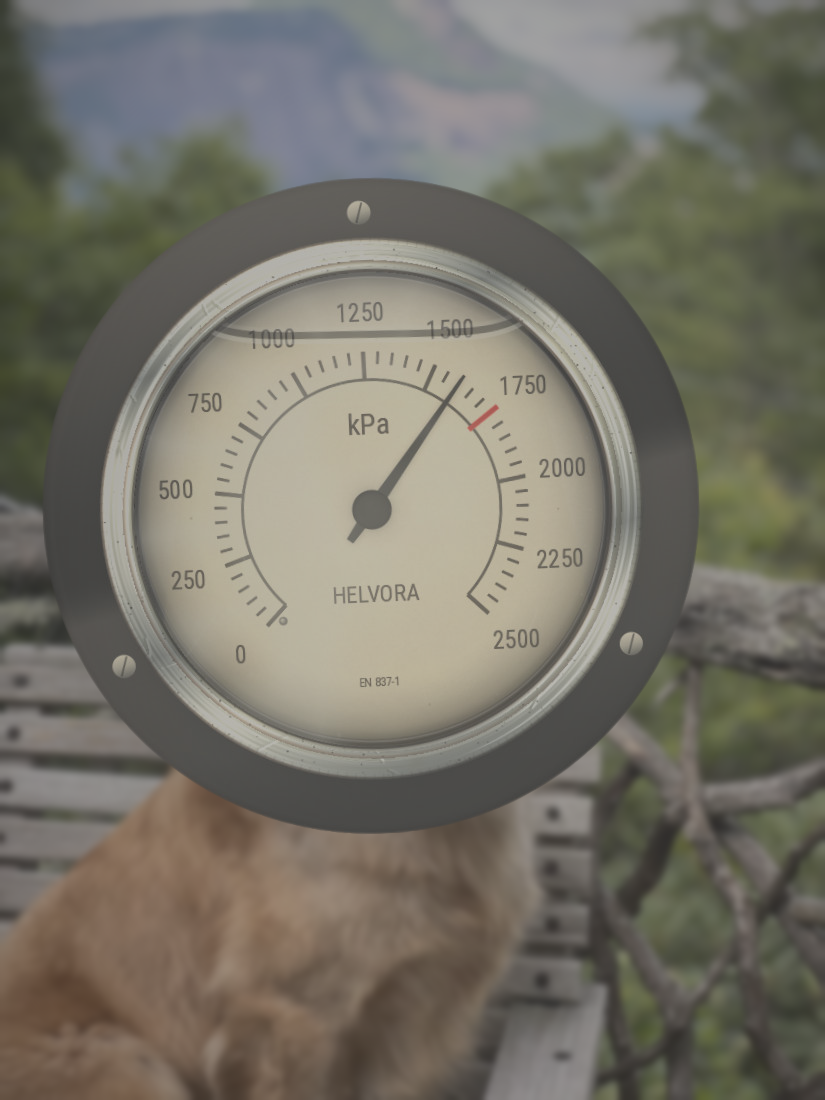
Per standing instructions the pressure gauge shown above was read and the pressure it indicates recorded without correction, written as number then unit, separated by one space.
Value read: 1600 kPa
